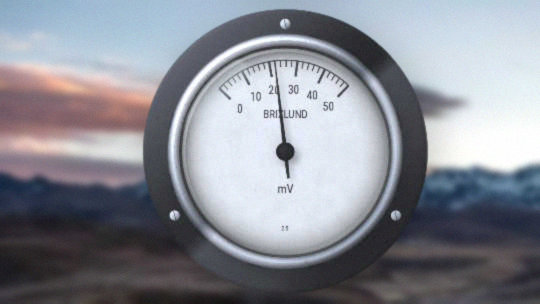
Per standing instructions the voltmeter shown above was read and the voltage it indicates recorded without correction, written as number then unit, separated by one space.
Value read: 22 mV
